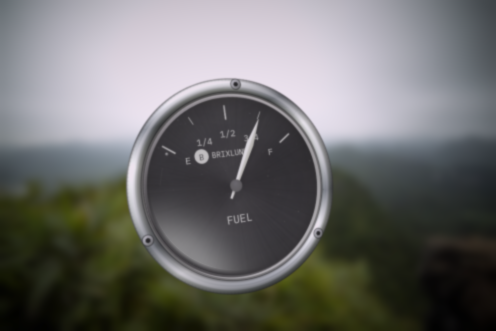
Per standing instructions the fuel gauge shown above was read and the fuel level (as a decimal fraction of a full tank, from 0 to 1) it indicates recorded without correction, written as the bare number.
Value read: 0.75
